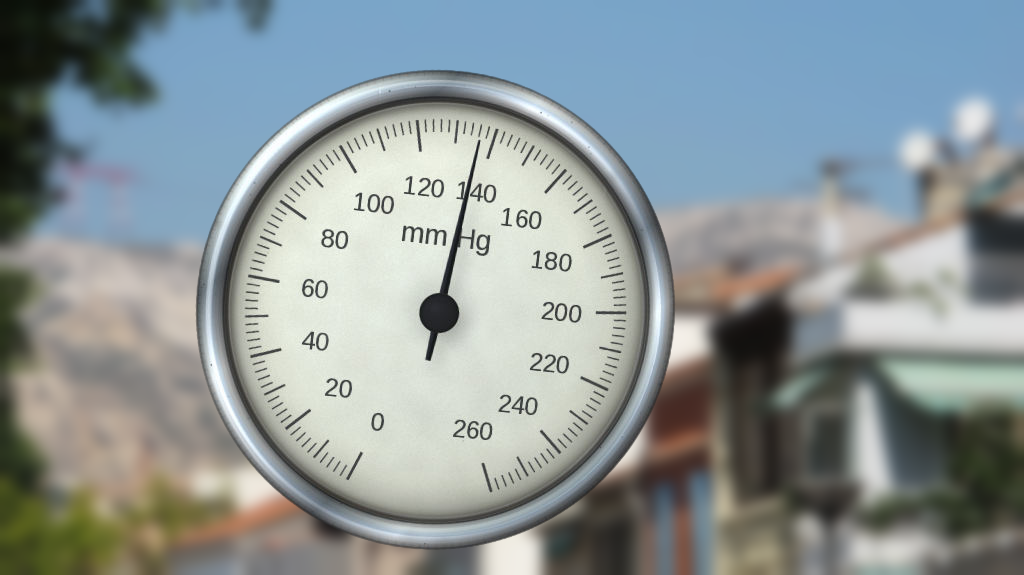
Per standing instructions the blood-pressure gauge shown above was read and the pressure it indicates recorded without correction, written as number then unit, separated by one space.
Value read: 136 mmHg
